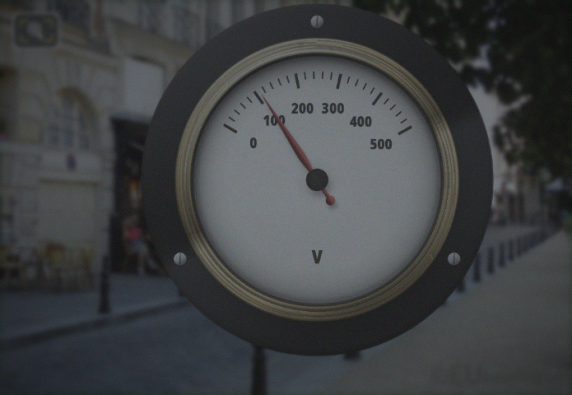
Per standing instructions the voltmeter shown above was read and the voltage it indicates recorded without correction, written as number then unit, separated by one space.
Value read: 110 V
